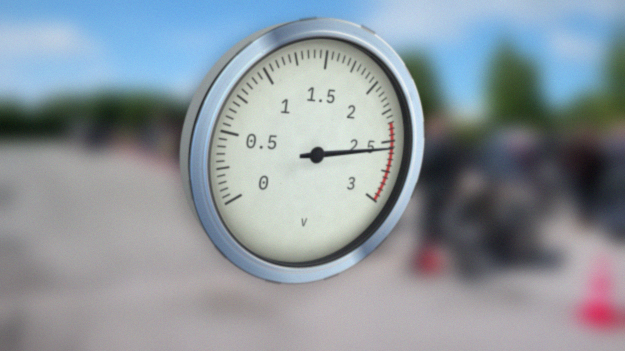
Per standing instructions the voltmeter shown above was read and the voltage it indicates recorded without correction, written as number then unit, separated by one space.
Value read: 2.55 V
